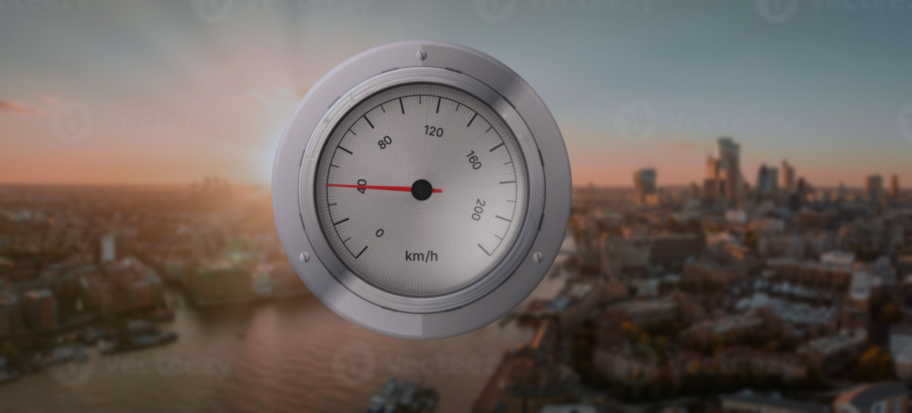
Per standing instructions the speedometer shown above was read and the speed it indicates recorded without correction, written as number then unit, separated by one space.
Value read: 40 km/h
